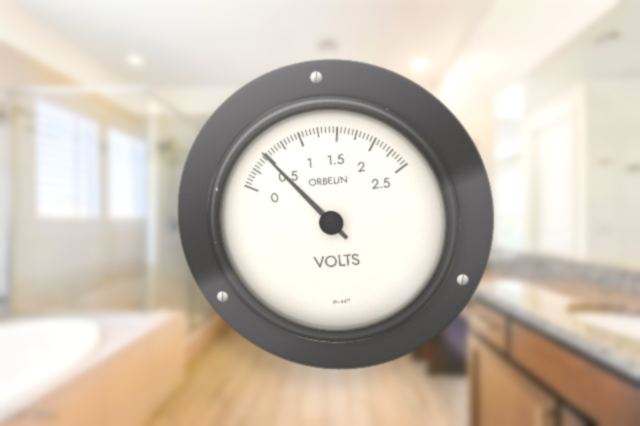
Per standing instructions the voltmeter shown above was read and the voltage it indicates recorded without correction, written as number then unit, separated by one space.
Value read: 0.5 V
